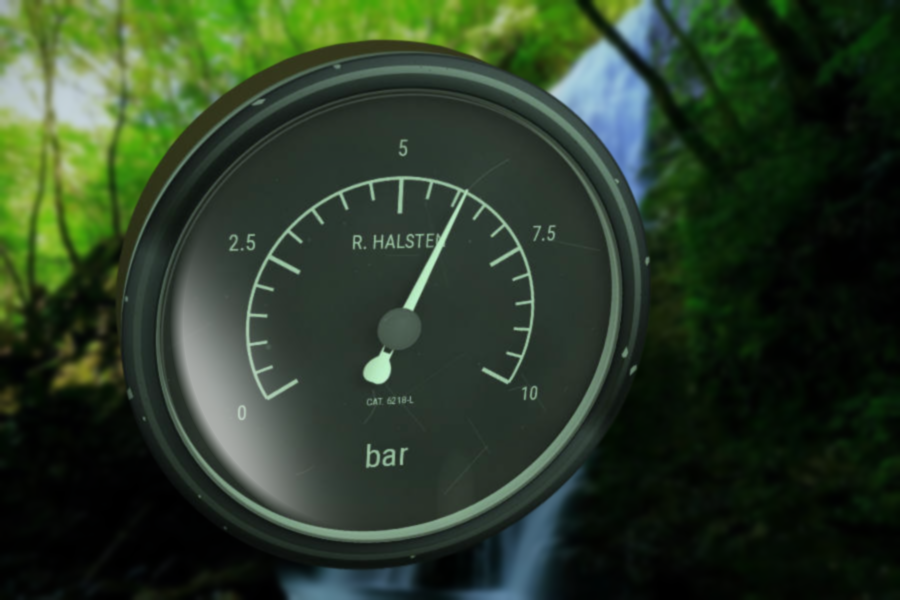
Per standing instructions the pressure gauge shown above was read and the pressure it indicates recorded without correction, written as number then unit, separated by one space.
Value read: 6 bar
